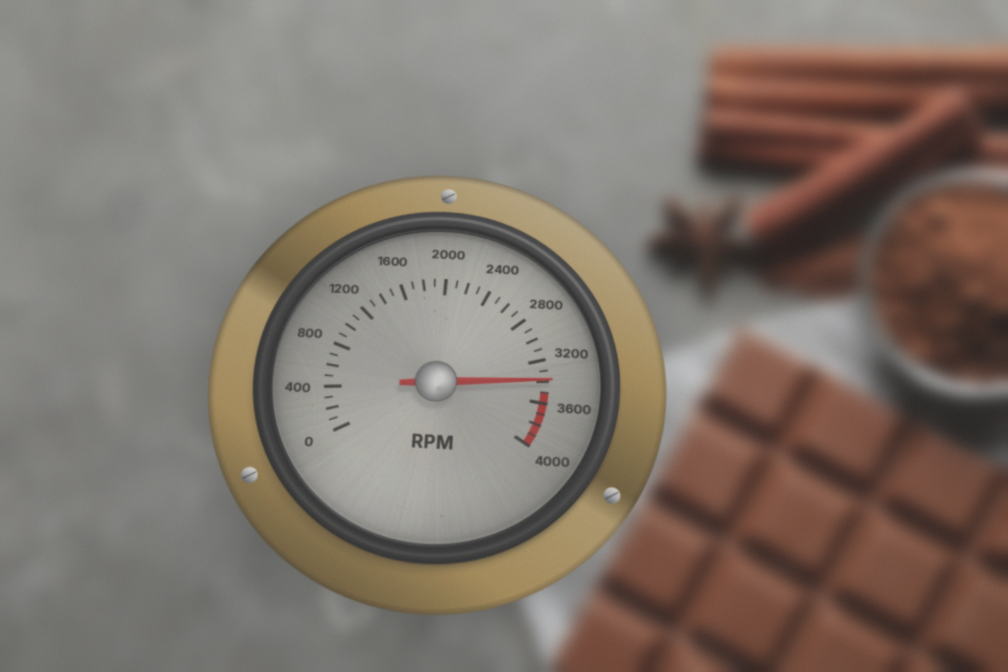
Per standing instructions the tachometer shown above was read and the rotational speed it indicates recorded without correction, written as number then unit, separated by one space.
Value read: 3400 rpm
